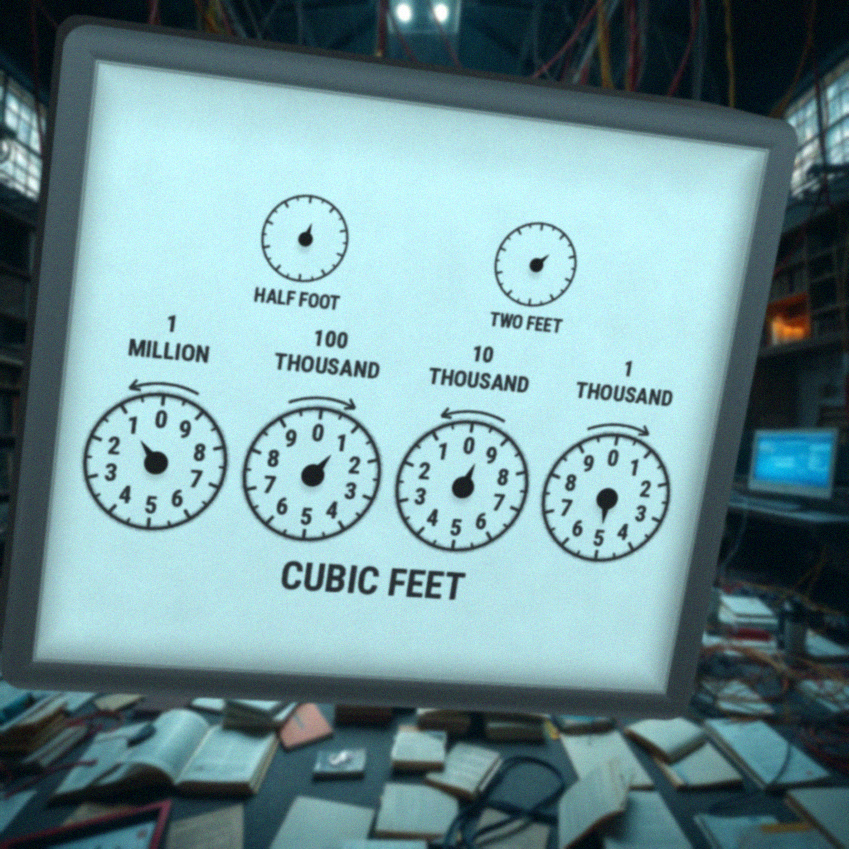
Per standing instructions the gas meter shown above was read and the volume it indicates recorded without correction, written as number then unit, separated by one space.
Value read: 109500 ft³
